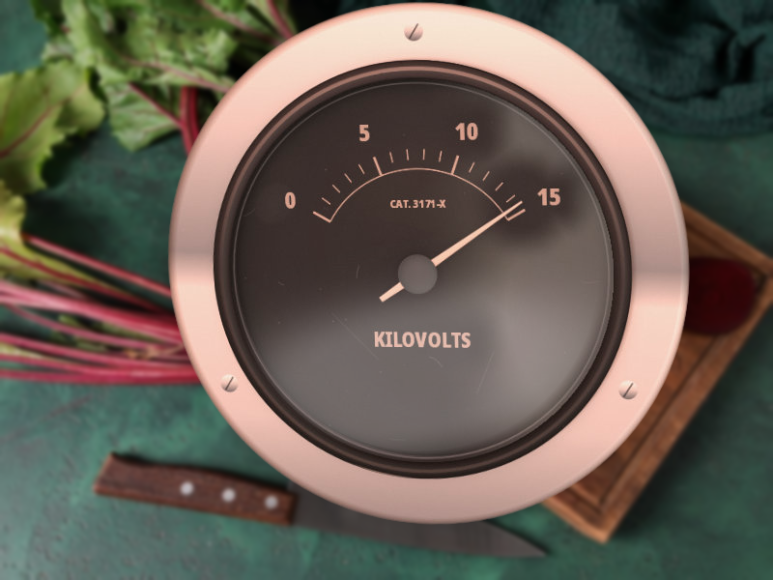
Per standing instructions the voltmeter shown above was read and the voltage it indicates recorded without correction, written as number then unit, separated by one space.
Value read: 14.5 kV
